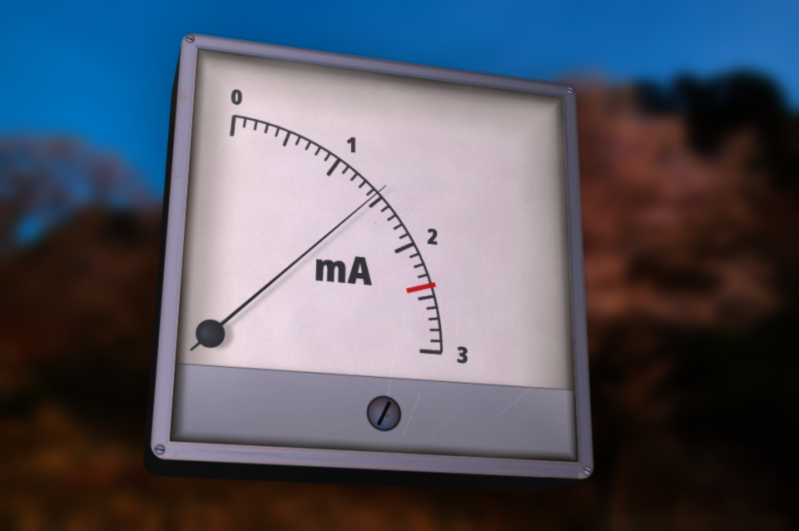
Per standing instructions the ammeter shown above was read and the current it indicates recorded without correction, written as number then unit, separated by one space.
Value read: 1.45 mA
